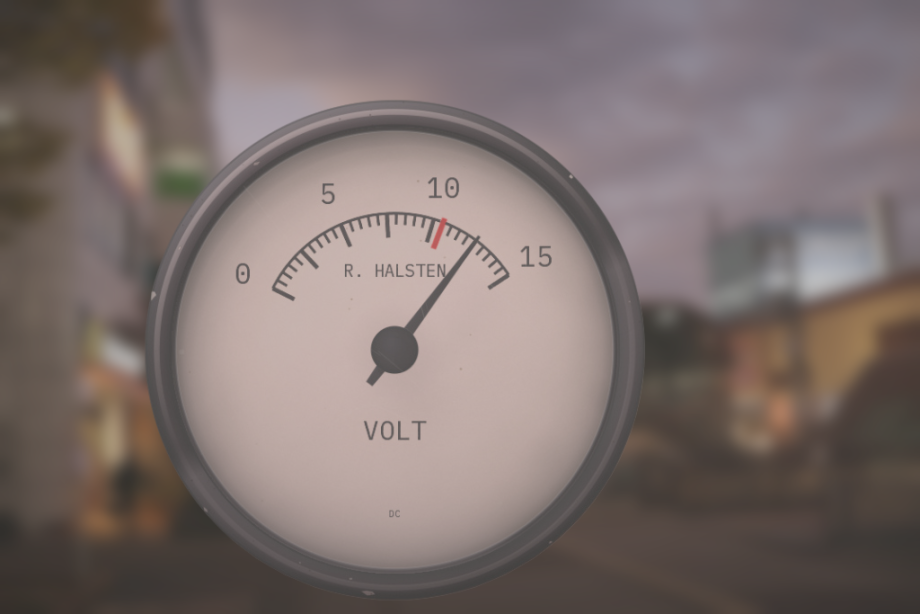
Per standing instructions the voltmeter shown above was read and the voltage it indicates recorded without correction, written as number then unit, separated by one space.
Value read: 12.5 V
